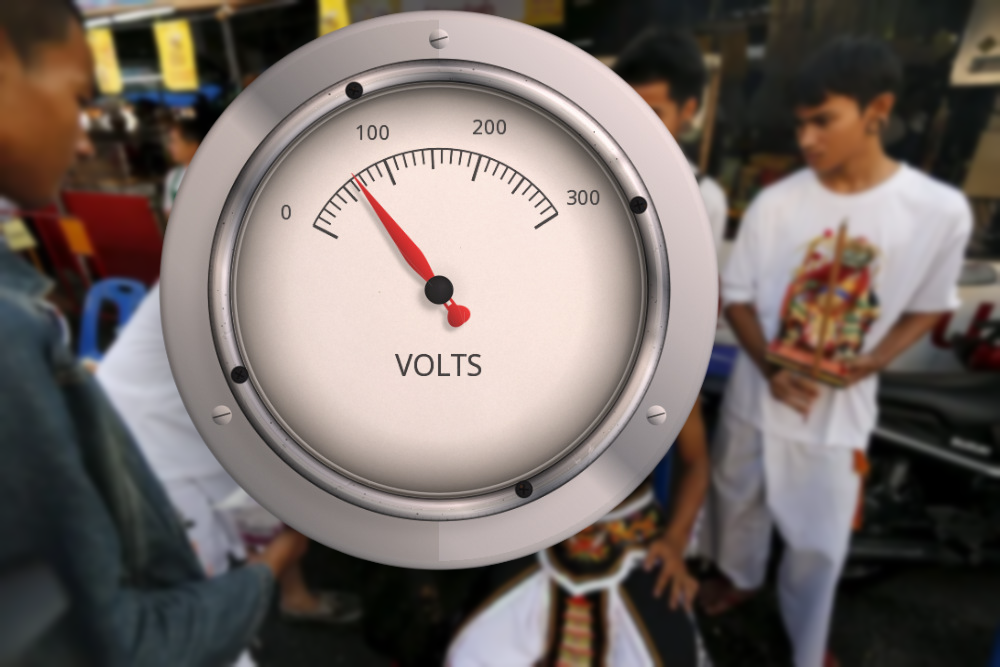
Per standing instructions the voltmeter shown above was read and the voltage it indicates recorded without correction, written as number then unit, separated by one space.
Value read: 65 V
